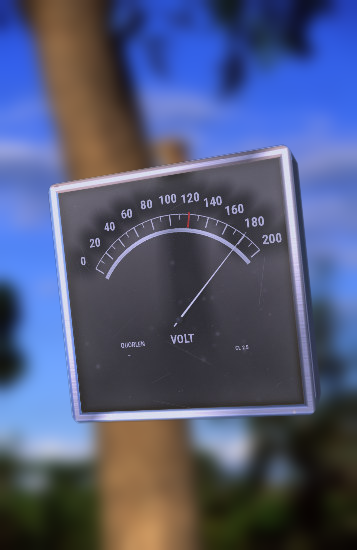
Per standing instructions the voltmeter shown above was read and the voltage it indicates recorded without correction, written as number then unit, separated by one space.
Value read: 180 V
